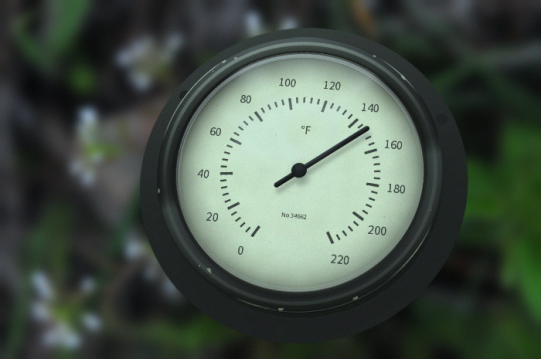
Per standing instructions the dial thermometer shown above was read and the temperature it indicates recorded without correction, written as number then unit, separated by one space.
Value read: 148 °F
